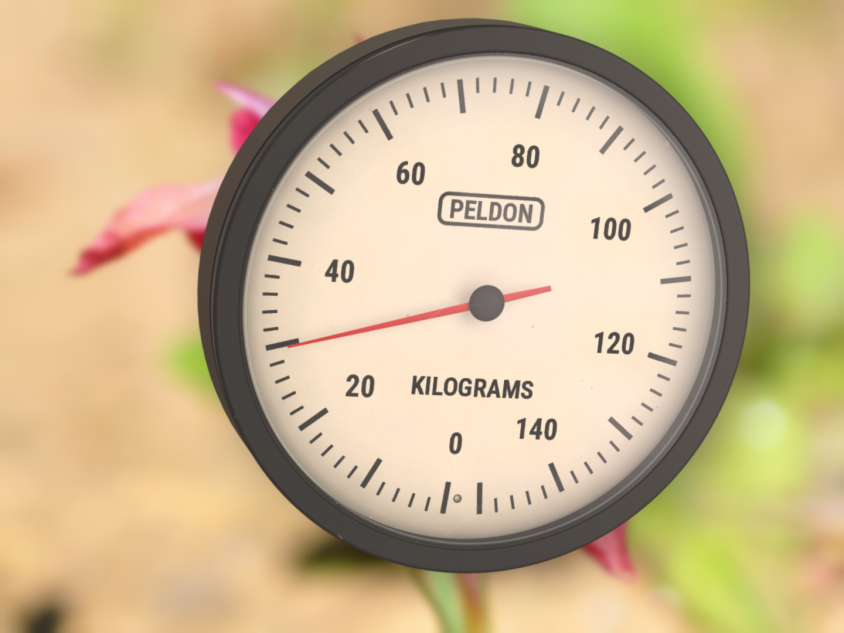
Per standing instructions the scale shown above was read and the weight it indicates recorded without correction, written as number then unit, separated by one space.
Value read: 30 kg
